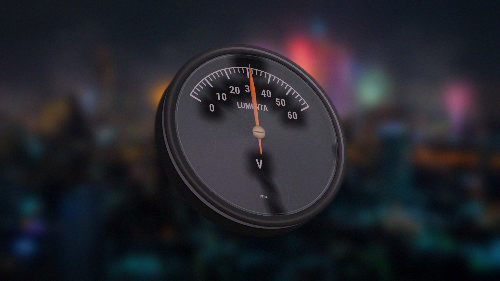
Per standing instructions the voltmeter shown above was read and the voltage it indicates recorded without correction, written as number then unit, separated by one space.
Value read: 30 V
